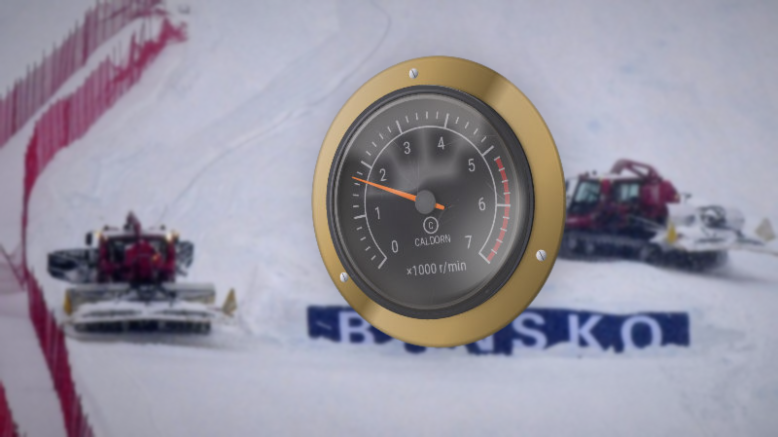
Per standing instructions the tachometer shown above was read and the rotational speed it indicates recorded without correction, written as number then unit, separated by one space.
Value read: 1700 rpm
